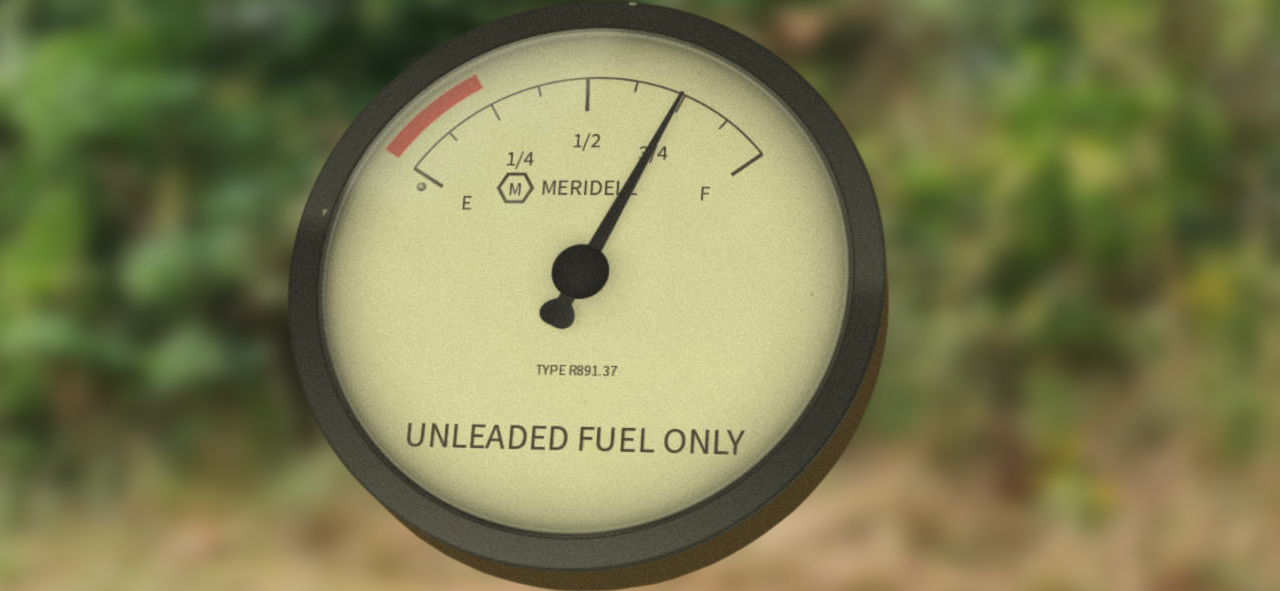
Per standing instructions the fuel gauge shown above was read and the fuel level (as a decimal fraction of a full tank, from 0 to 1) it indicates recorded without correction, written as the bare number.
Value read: 0.75
